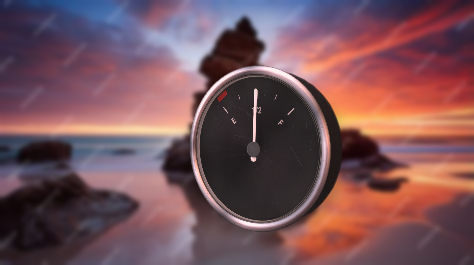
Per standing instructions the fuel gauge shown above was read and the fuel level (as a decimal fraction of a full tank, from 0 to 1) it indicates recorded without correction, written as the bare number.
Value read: 0.5
